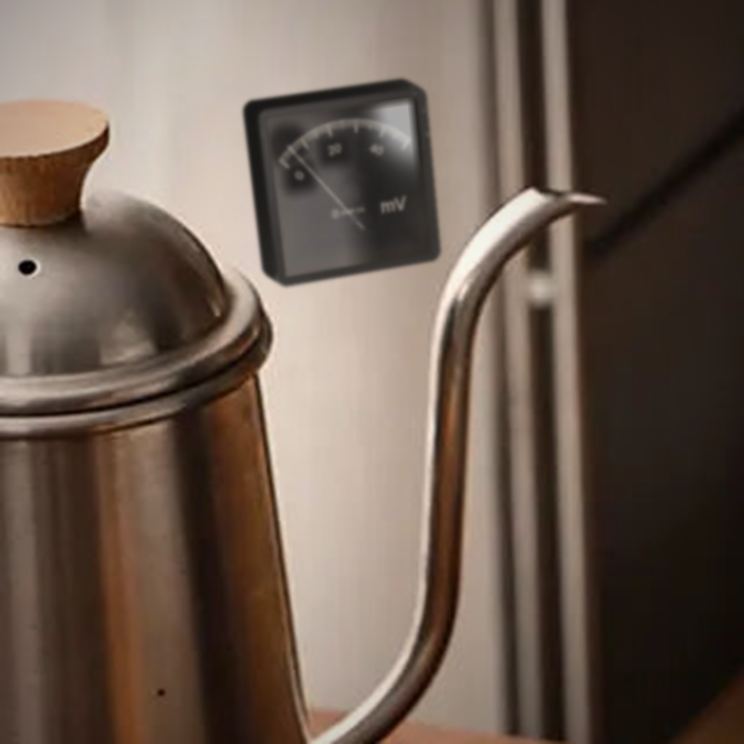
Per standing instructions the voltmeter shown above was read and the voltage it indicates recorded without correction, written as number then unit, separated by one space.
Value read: 5 mV
